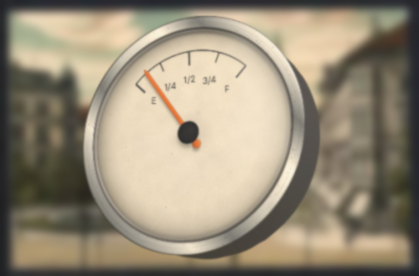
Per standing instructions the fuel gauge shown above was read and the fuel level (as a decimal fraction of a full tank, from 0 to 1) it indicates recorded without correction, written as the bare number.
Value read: 0.125
